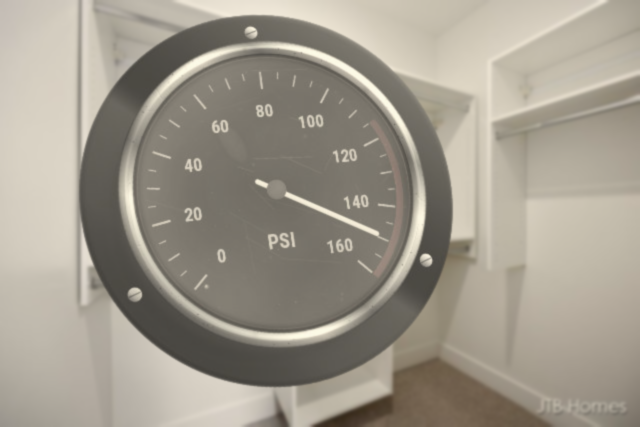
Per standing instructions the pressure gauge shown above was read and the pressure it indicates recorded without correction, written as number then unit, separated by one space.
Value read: 150 psi
